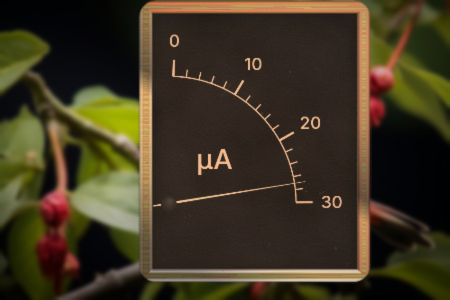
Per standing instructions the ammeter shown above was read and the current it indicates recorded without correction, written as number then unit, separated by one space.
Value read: 27 µA
